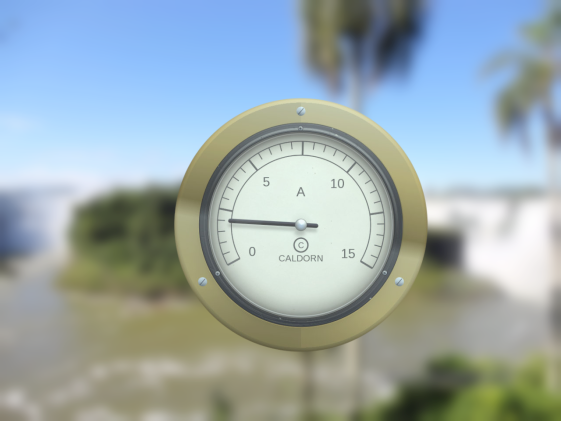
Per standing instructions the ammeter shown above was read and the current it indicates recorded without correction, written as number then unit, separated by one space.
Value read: 2 A
